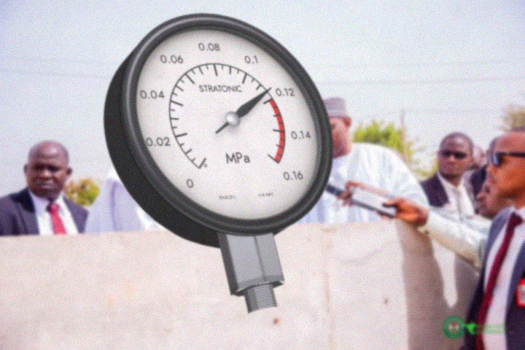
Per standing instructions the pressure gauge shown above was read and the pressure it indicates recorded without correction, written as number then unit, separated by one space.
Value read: 0.115 MPa
